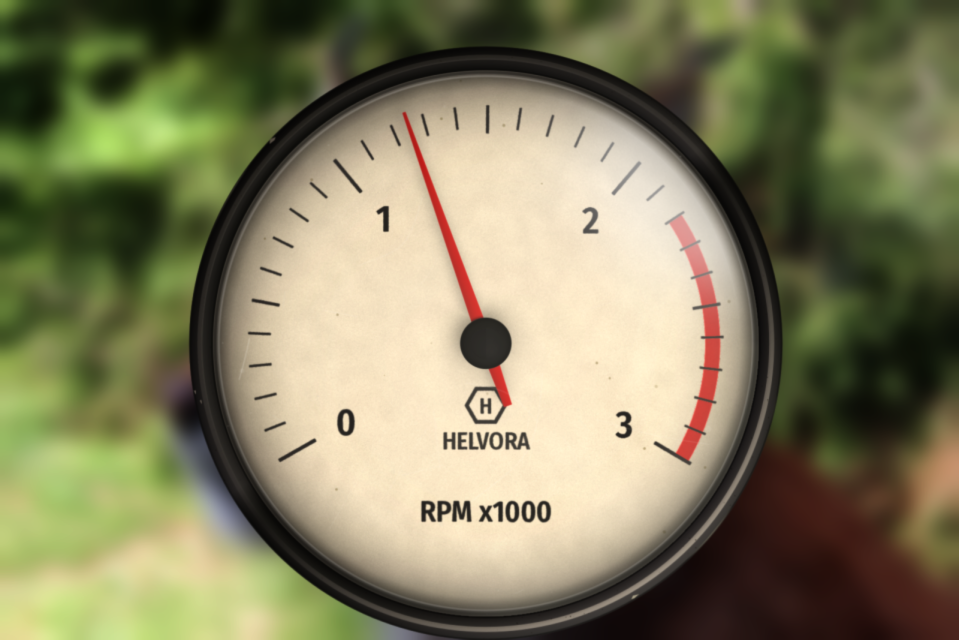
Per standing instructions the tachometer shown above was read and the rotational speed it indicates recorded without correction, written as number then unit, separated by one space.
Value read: 1250 rpm
